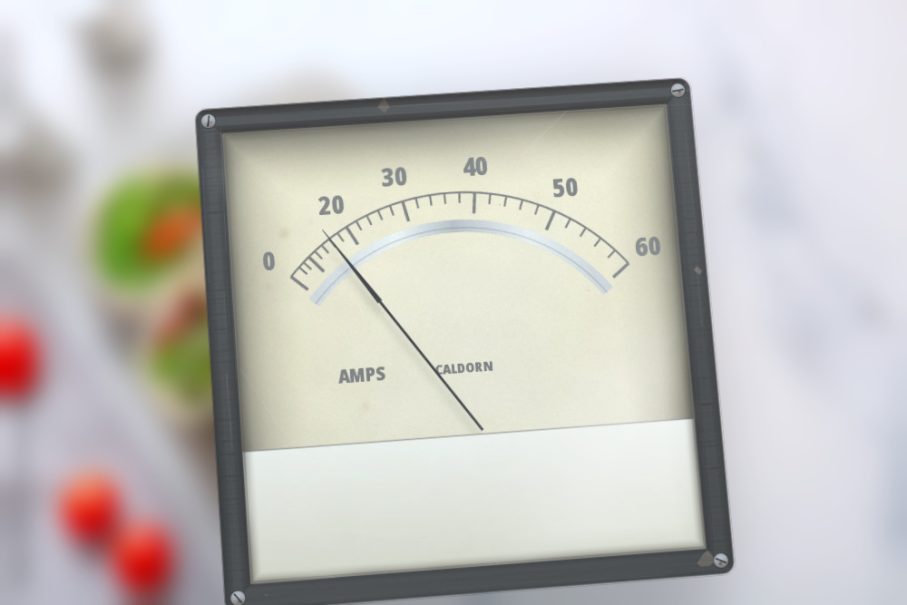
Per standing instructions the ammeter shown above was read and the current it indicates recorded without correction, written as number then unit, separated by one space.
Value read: 16 A
